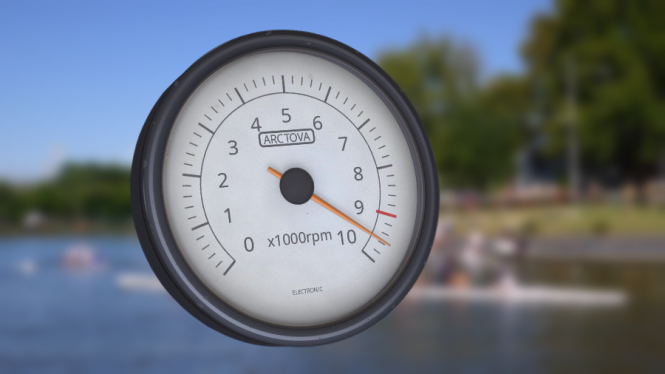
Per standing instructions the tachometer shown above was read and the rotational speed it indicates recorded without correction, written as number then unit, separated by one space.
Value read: 9600 rpm
